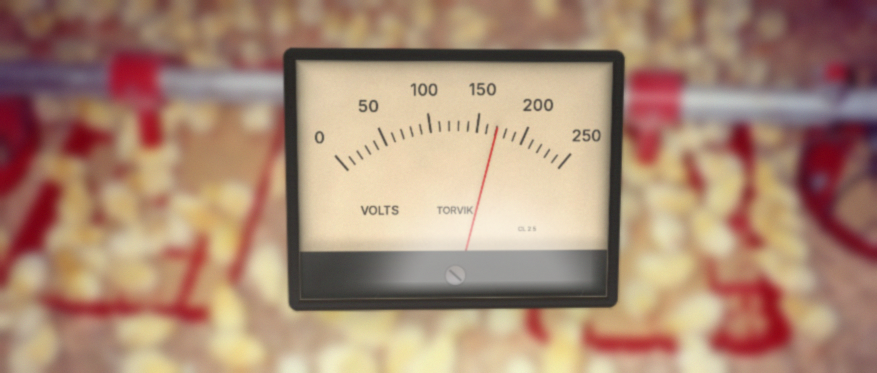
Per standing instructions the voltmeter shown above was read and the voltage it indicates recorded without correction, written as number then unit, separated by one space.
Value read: 170 V
